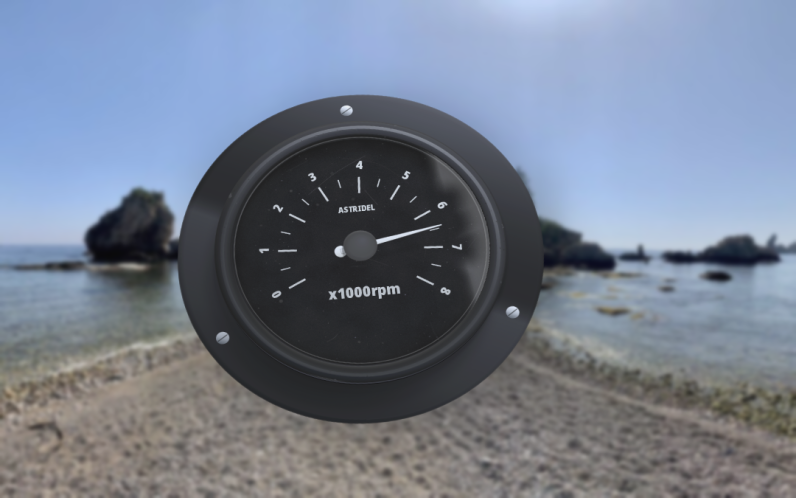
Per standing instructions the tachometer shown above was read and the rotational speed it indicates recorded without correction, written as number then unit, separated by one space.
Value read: 6500 rpm
